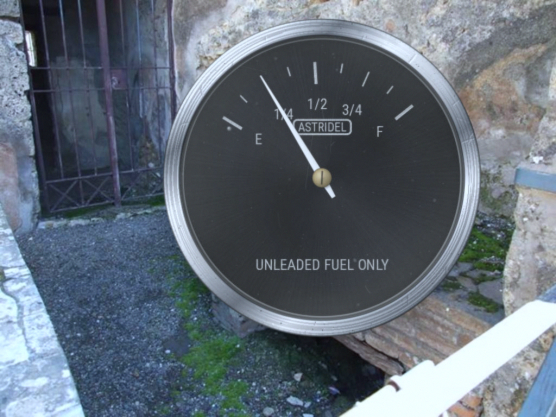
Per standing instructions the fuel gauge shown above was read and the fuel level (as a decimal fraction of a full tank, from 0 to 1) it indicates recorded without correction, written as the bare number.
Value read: 0.25
